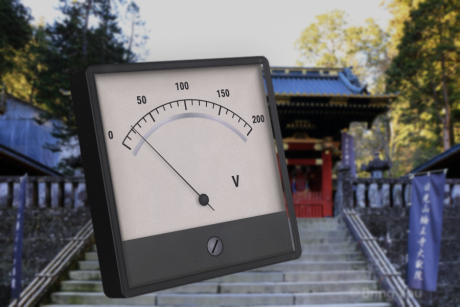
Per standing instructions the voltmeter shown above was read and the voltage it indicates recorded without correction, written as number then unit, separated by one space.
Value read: 20 V
